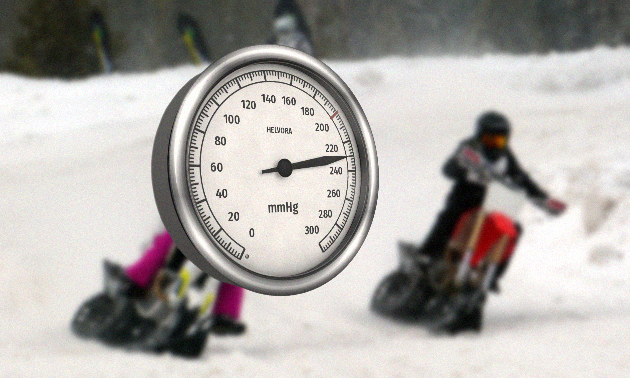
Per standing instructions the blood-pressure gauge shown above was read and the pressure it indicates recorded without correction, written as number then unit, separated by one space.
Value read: 230 mmHg
